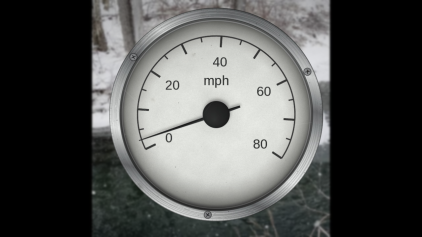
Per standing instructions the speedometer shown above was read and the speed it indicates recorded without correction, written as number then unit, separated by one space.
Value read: 2.5 mph
